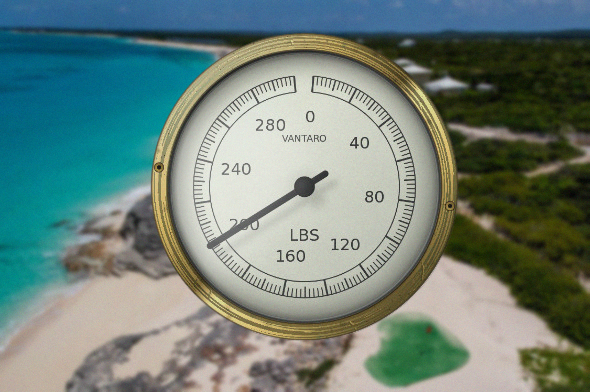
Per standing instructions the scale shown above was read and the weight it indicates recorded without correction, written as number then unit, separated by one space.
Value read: 200 lb
